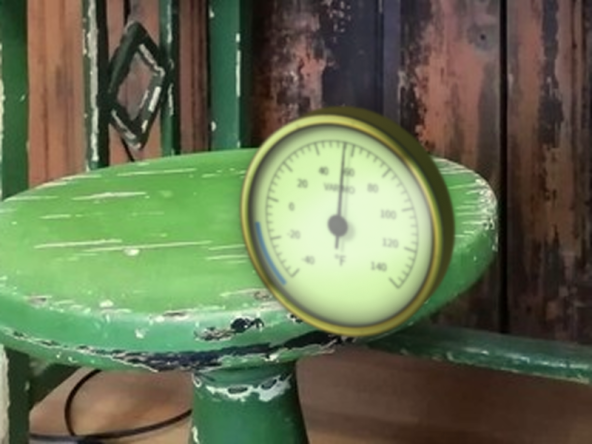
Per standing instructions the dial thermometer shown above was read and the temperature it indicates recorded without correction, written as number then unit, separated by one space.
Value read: 56 °F
